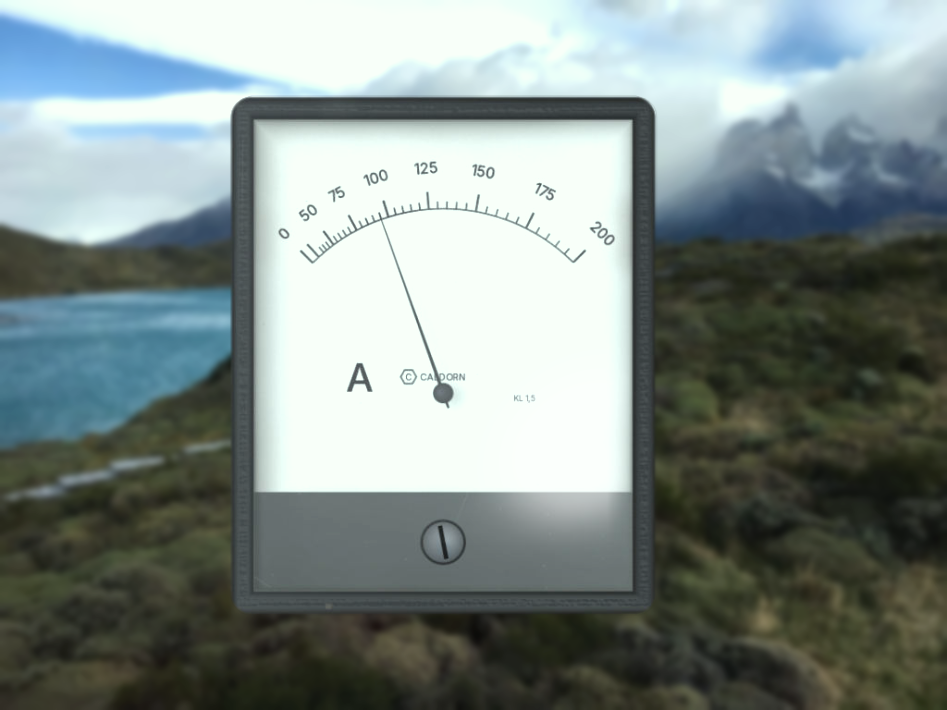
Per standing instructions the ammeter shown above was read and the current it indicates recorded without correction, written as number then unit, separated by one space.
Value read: 95 A
